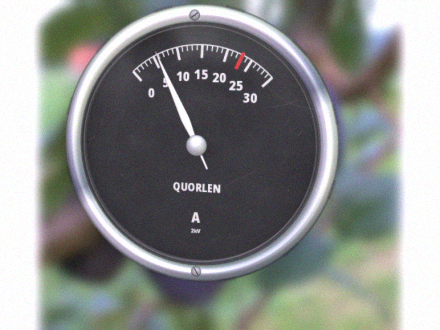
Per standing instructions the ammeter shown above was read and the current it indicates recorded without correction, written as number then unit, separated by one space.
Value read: 6 A
